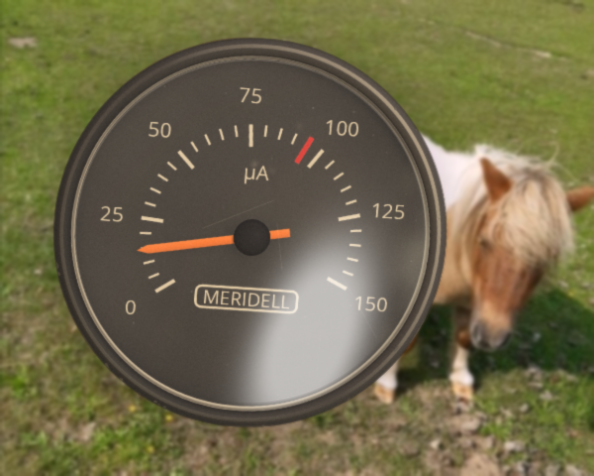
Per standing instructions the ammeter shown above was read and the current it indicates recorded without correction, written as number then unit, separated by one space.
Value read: 15 µA
